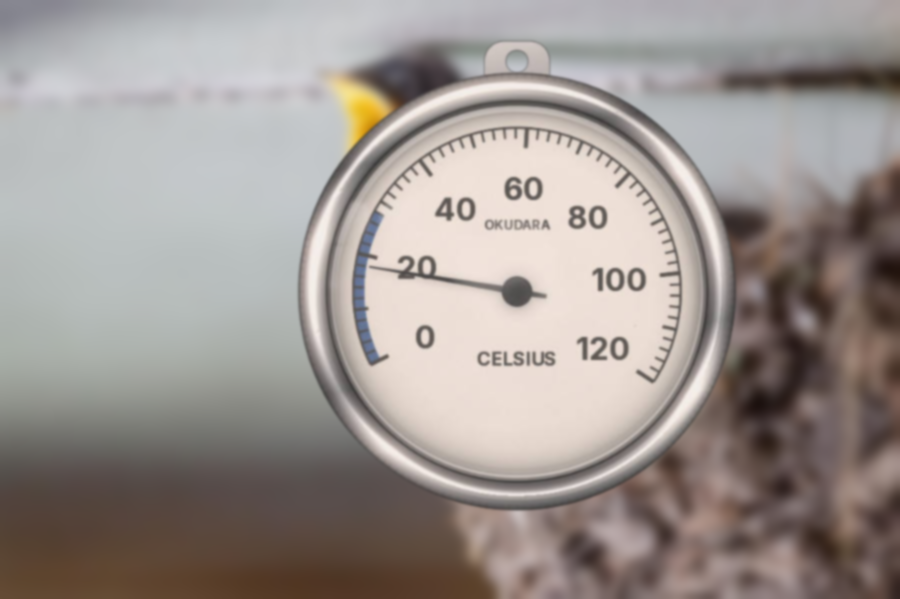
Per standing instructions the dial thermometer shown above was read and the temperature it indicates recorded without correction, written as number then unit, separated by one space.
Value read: 18 °C
